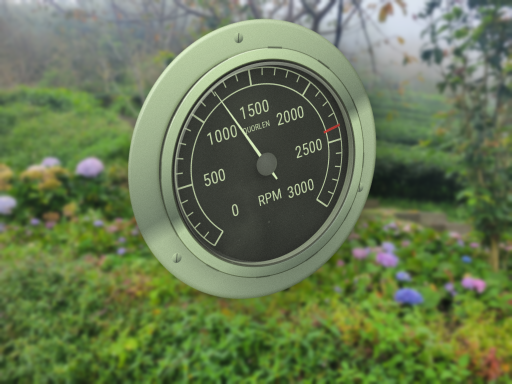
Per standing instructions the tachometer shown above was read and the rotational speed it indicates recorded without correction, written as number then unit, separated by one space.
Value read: 1200 rpm
